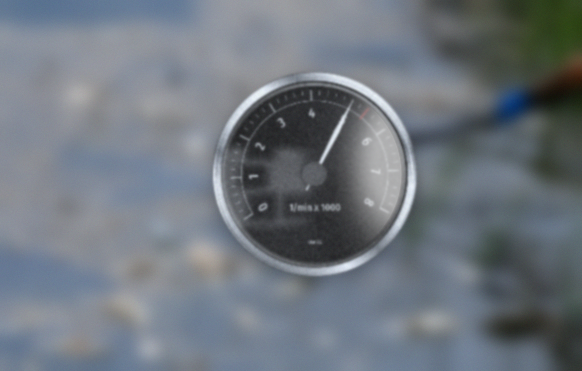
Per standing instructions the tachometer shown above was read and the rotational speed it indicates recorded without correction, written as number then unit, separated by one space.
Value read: 5000 rpm
